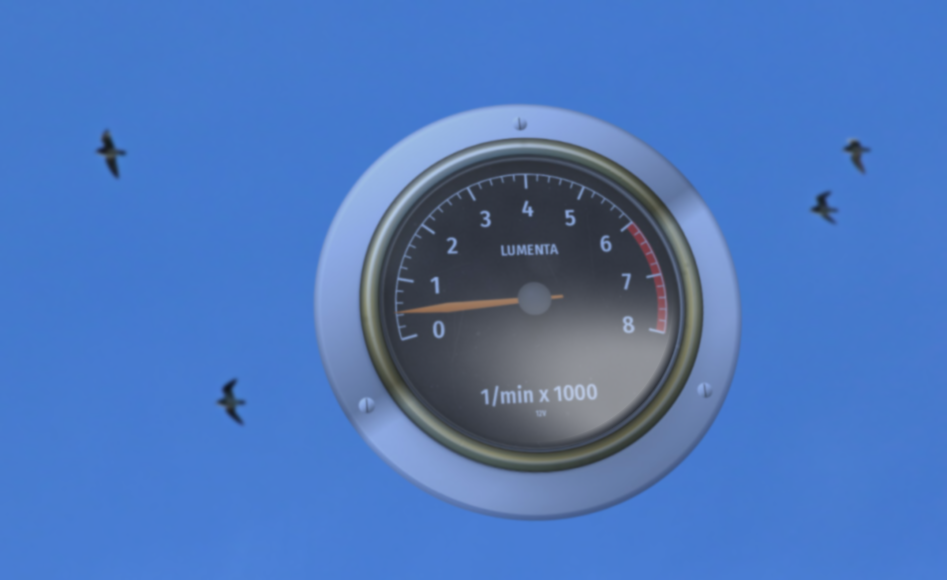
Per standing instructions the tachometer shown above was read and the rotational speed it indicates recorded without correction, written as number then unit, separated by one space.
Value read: 400 rpm
